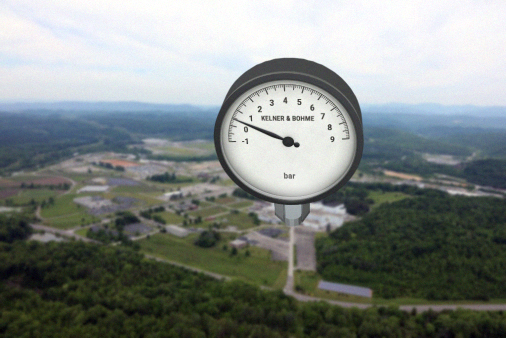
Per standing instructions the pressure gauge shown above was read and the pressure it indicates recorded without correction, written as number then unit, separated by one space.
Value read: 0.5 bar
